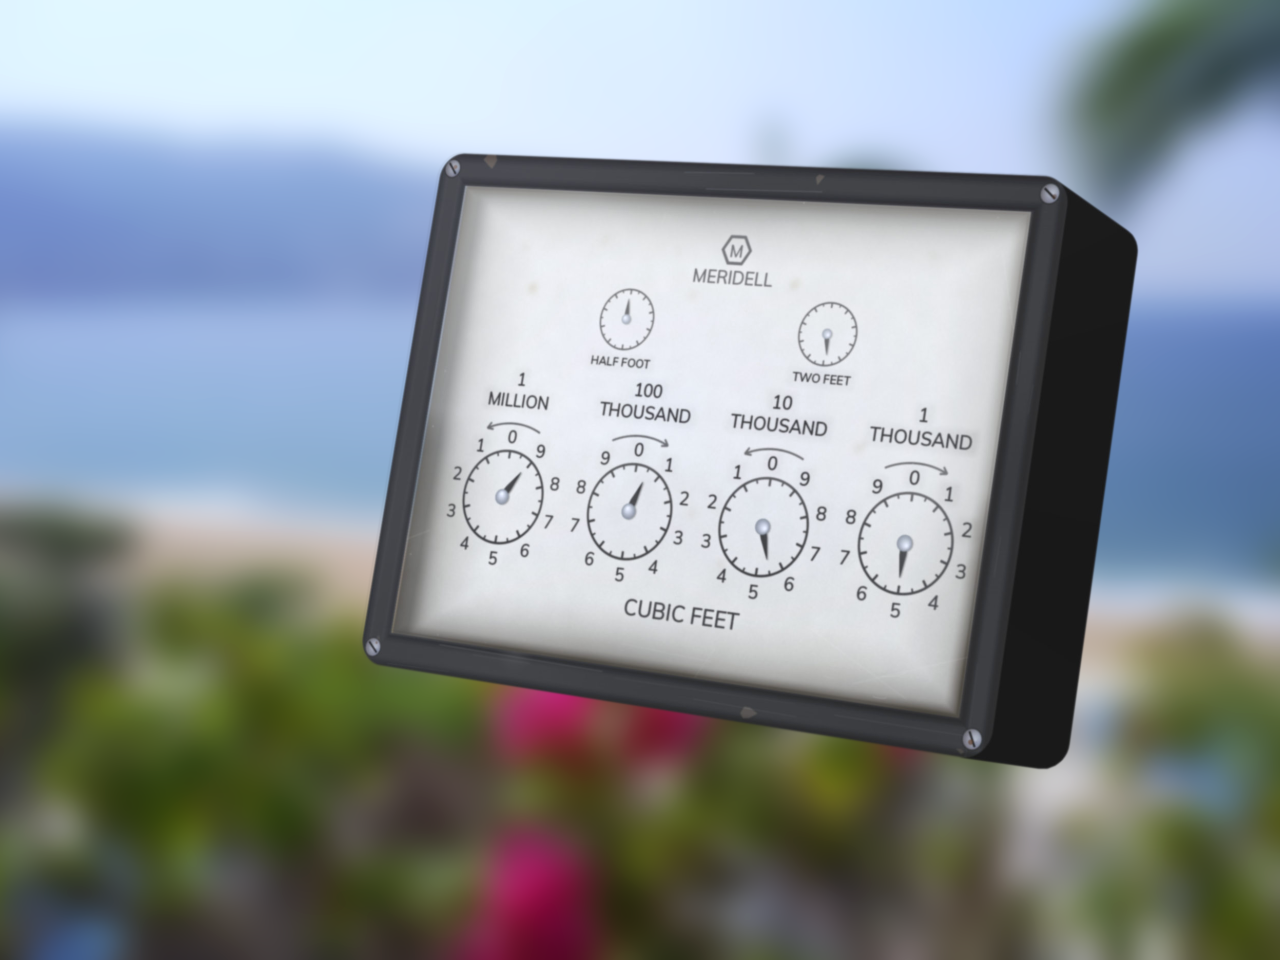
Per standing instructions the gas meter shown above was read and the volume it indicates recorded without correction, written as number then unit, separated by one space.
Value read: 905500 ft³
